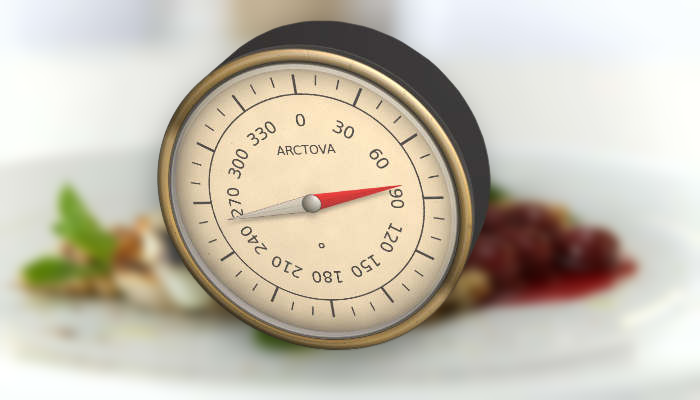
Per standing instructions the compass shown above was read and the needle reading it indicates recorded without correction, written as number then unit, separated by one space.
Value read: 80 °
